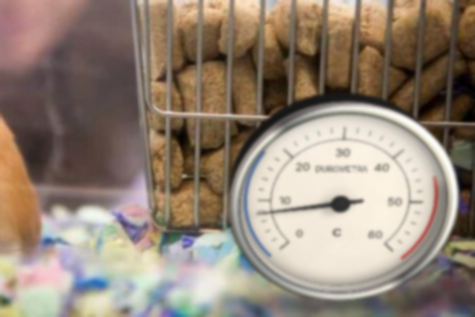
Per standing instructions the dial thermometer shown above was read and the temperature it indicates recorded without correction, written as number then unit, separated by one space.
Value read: 8 °C
